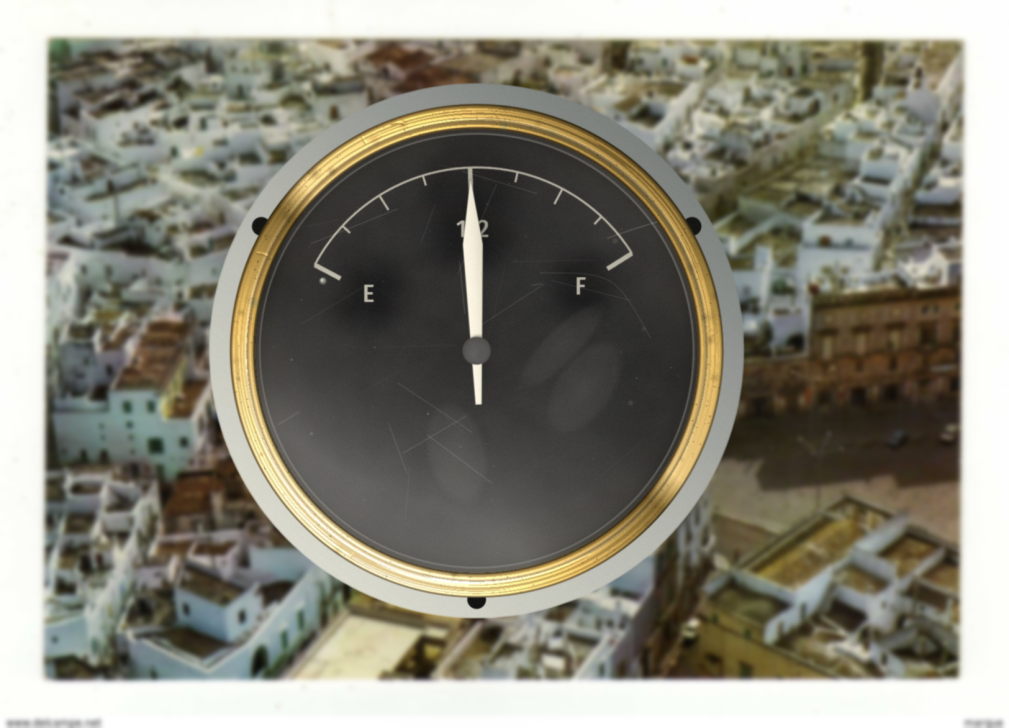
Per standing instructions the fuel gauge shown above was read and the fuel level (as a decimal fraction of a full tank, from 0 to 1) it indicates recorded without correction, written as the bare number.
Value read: 0.5
